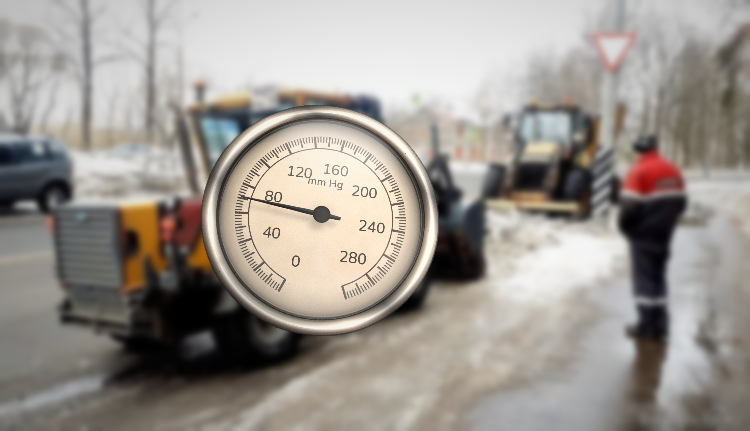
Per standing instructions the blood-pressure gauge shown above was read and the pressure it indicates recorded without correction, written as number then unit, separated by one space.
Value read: 70 mmHg
